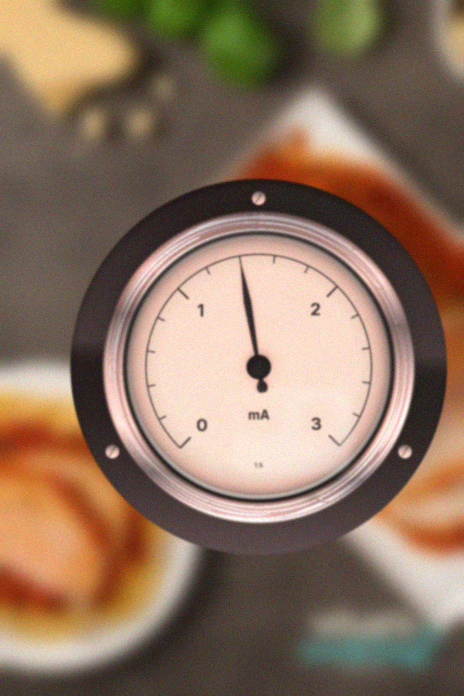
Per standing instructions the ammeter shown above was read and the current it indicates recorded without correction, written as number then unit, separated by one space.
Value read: 1.4 mA
